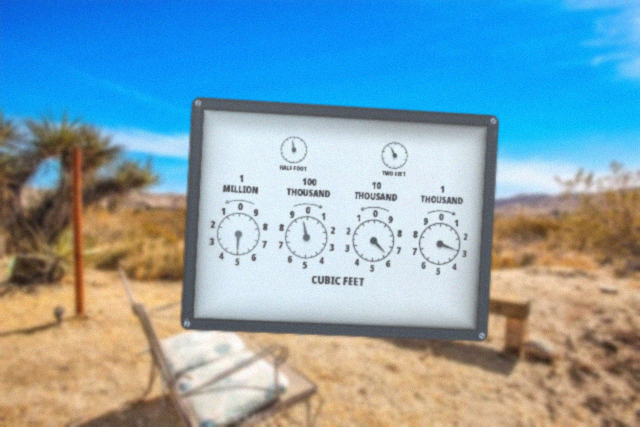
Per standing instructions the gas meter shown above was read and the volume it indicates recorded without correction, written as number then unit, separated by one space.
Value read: 496300 ft³
